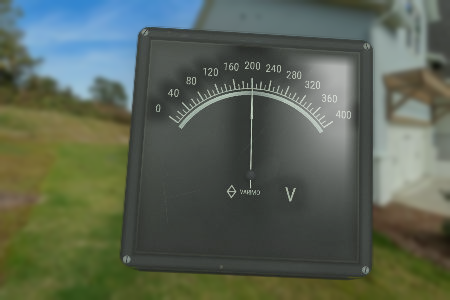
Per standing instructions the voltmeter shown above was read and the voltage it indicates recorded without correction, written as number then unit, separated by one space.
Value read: 200 V
